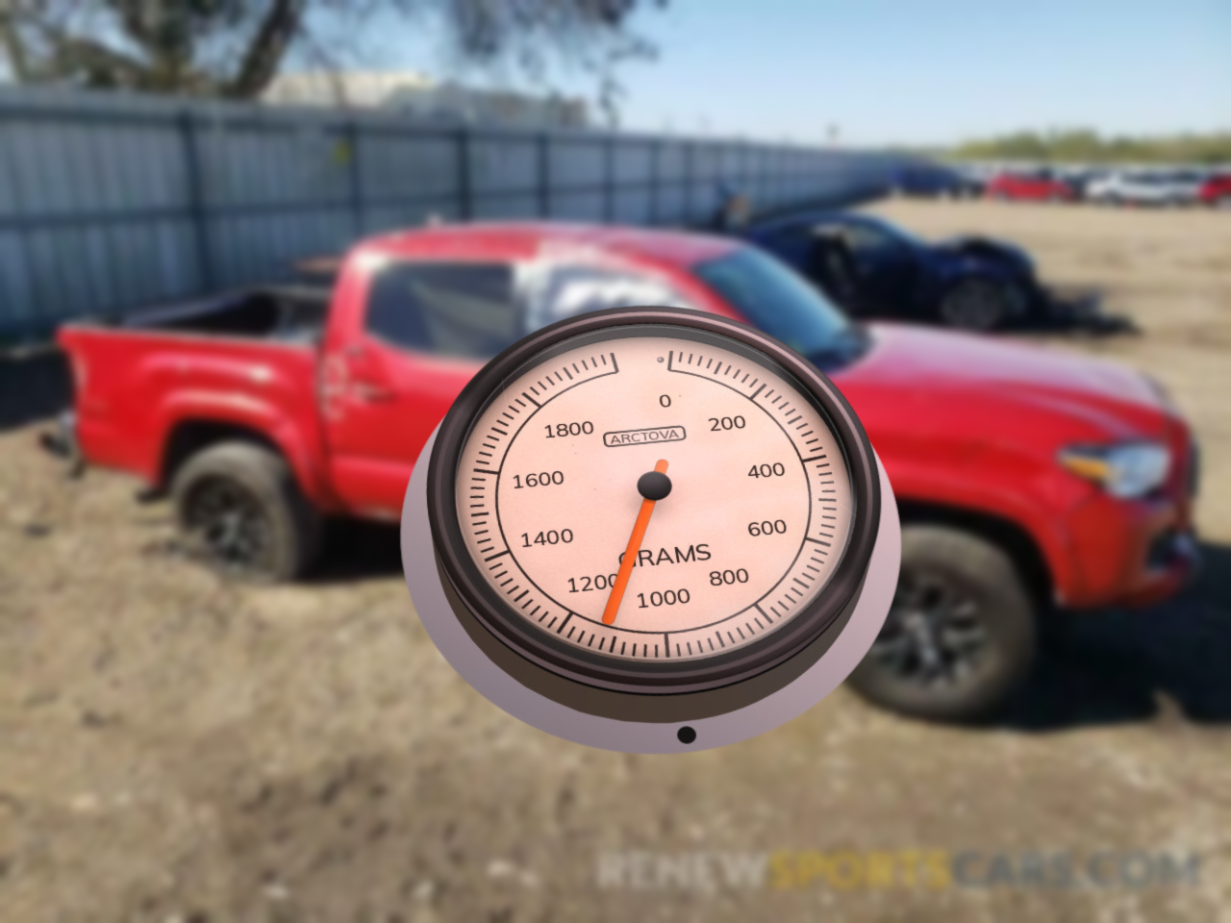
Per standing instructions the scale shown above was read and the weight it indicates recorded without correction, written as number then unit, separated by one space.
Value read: 1120 g
